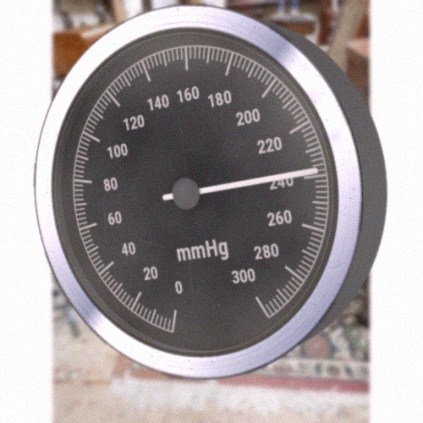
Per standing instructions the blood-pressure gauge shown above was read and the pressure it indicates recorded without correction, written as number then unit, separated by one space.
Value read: 238 mmHg
